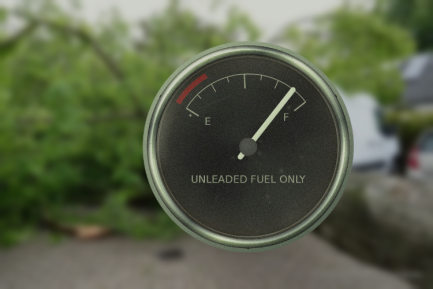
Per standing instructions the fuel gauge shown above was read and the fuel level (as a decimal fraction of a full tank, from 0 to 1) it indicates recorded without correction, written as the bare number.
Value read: 0.875
